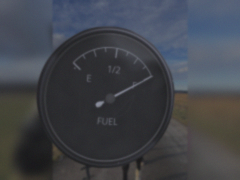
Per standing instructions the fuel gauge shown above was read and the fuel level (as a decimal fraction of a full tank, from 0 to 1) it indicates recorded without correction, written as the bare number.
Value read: 1
